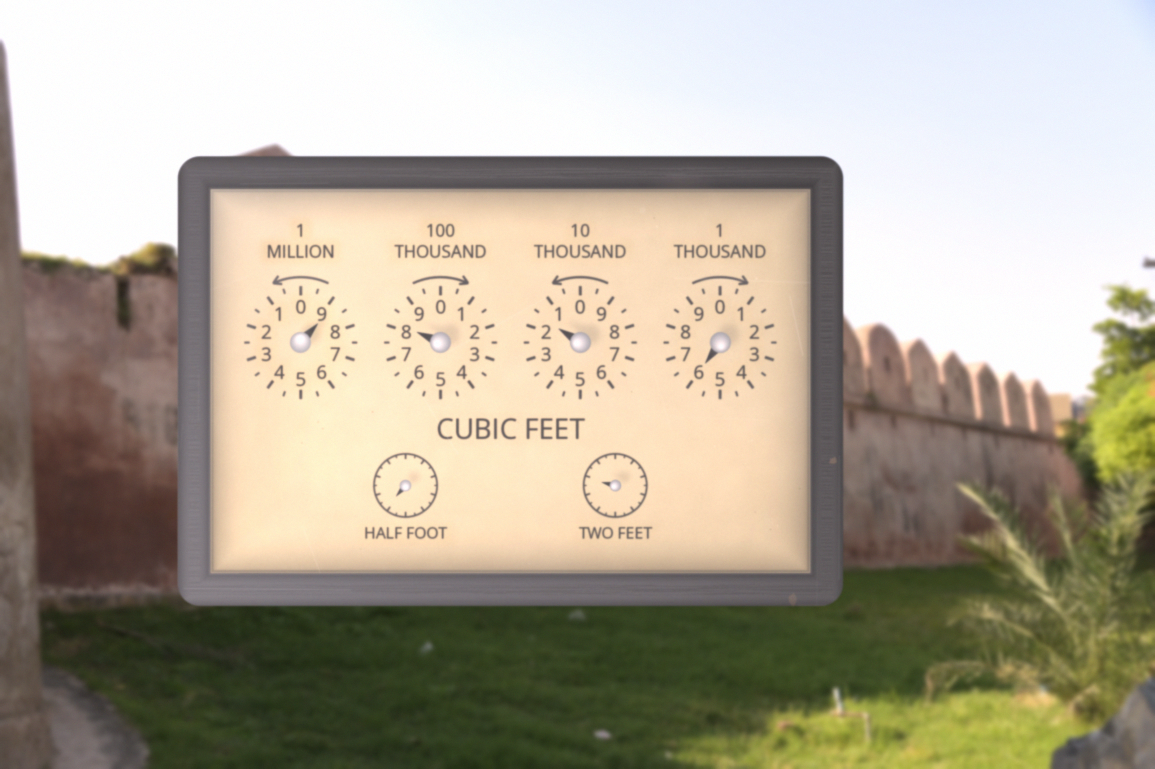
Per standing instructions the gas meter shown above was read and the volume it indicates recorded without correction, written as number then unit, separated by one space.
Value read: 881600 ft³
